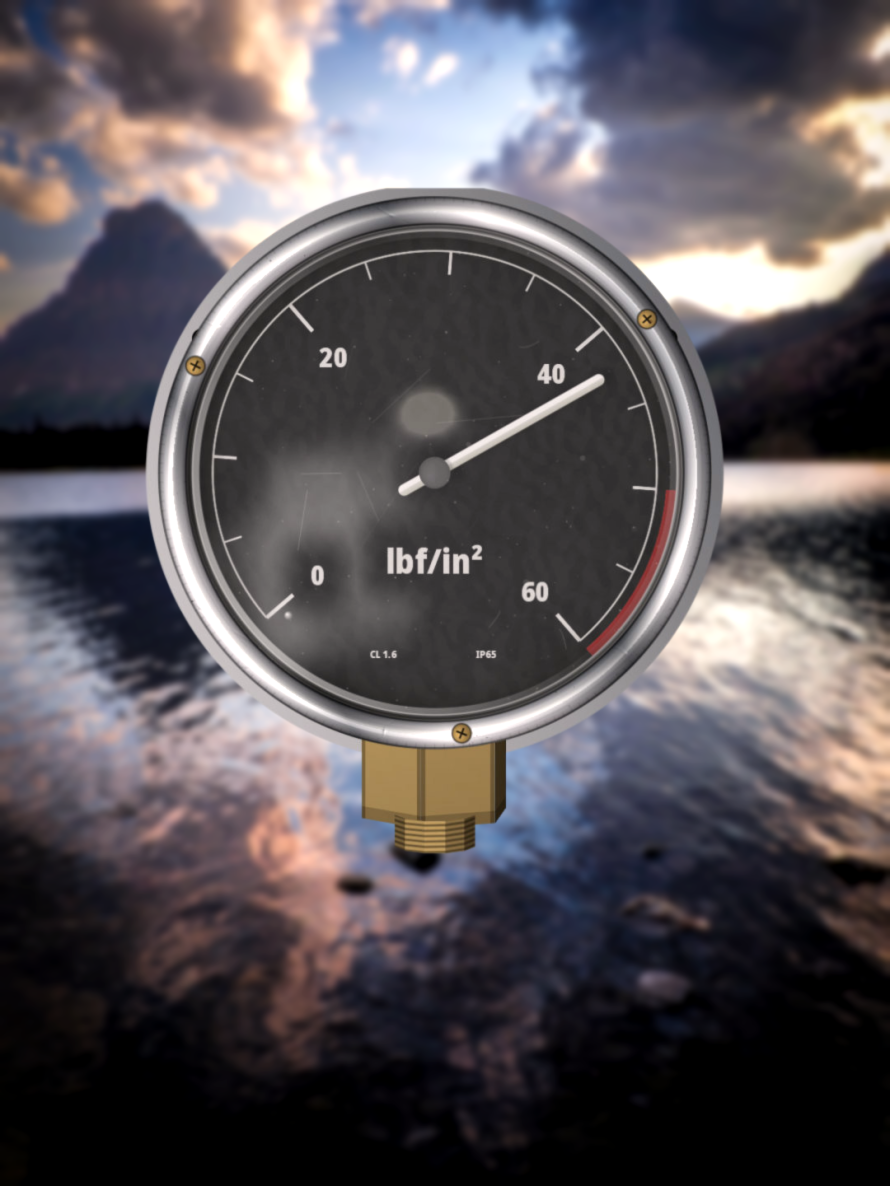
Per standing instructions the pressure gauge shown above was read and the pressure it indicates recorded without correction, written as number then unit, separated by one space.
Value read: 42.5 psi
